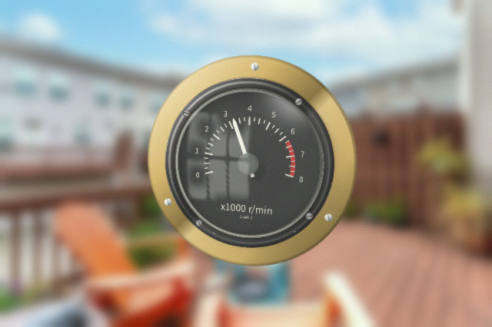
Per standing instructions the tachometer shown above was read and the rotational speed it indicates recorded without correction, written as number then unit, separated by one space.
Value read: 3250 rpm
